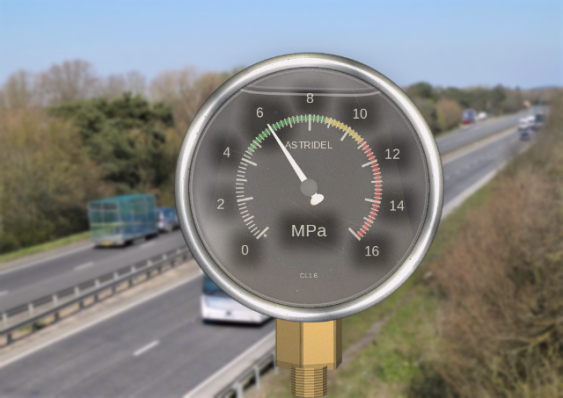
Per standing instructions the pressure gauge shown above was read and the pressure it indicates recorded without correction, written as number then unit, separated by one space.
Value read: 6 MPa
